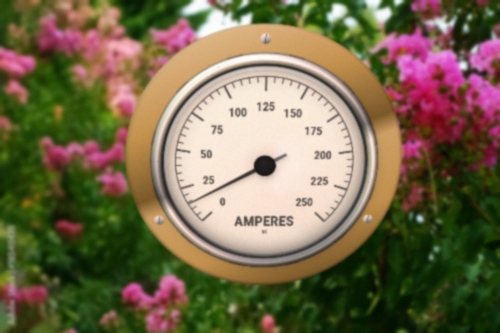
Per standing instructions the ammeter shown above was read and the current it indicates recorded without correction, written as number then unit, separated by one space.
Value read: 15 A
